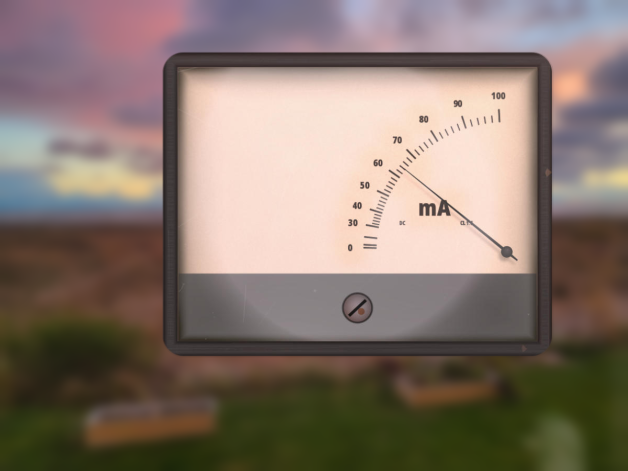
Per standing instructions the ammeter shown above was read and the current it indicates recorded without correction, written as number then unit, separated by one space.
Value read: 64 mA
